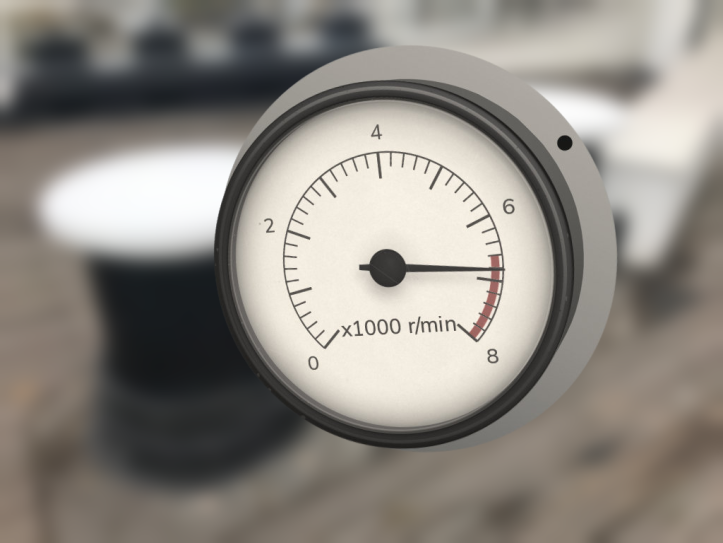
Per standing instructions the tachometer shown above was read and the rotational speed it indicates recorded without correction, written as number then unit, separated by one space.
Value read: 6800 rpm
